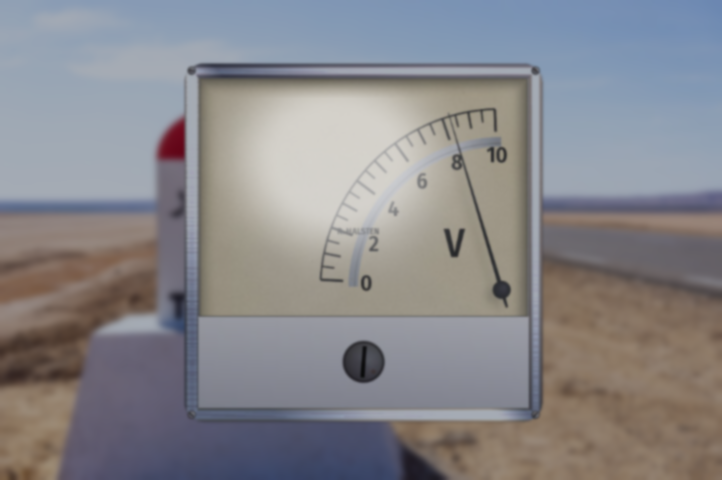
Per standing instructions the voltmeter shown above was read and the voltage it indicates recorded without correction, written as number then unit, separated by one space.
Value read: 8.25 V
